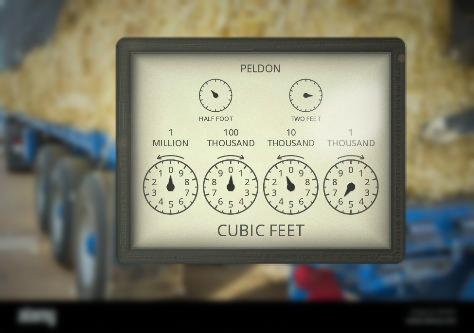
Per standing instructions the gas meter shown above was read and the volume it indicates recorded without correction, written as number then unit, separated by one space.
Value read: 600 ft³
